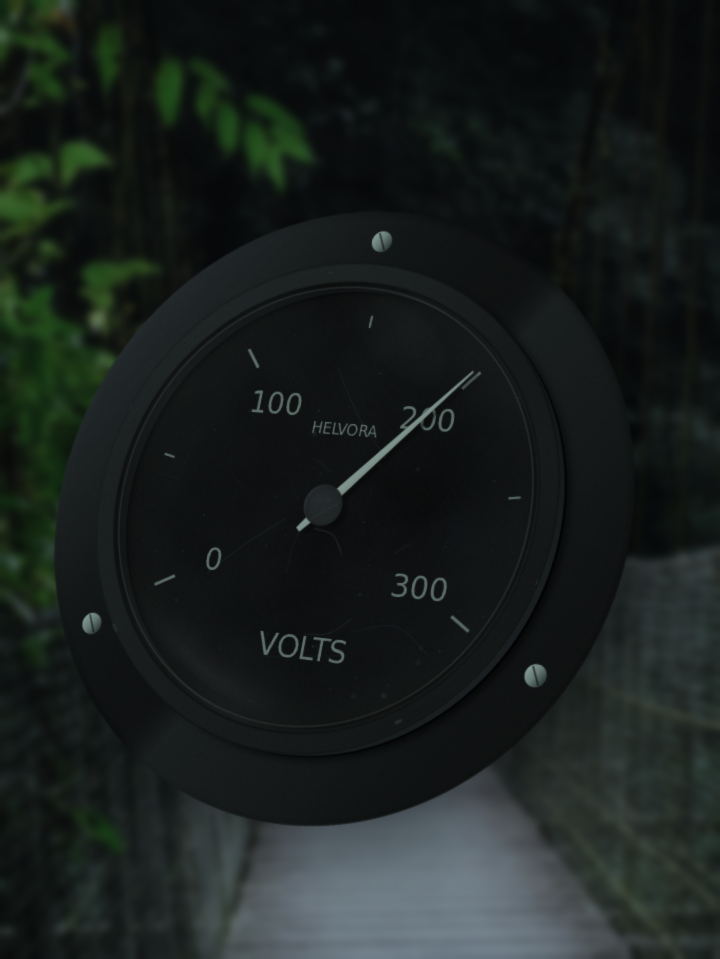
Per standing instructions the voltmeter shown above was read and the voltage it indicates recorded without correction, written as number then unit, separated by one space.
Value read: 200 V
